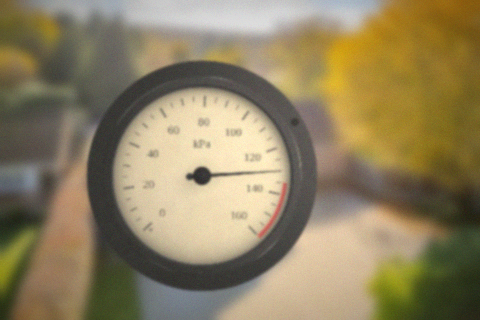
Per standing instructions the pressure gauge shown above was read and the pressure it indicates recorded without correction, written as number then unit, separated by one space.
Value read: 130 kPa
